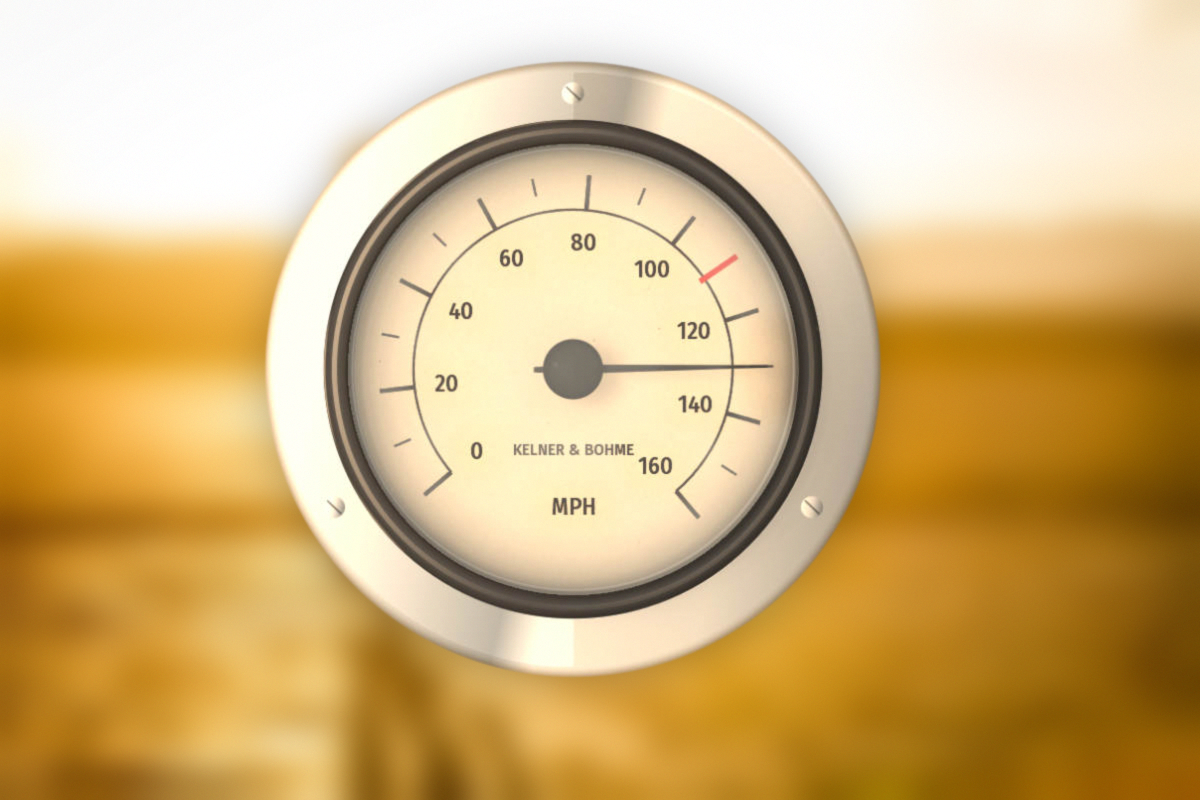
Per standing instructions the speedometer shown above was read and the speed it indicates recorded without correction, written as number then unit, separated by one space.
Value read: 130 mph
